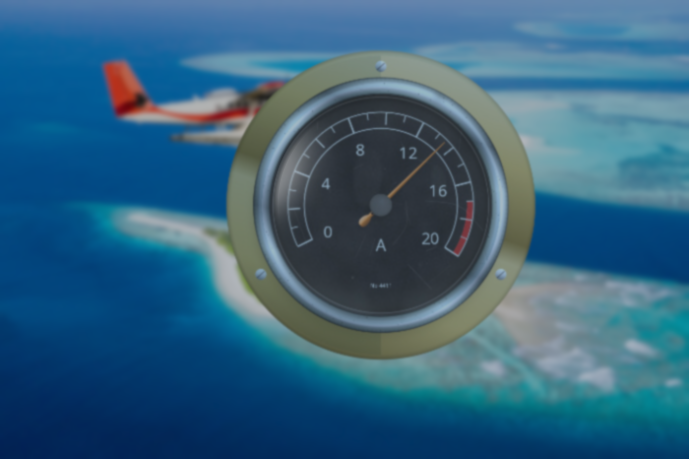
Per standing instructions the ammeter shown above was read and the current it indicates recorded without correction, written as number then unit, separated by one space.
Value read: 13.5 A
